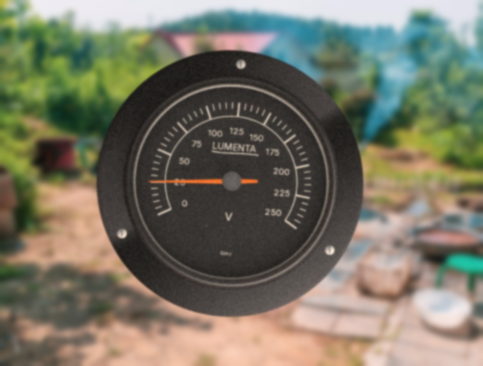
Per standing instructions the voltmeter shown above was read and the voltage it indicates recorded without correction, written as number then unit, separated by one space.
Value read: 25 V
